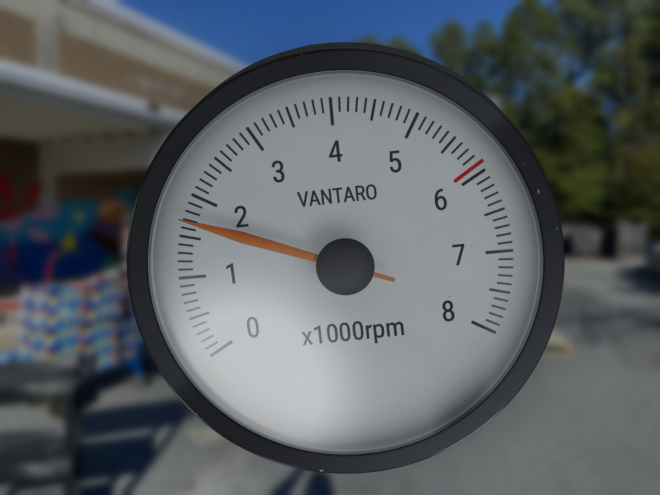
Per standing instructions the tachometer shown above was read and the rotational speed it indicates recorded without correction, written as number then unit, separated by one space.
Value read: 1700 rpm
